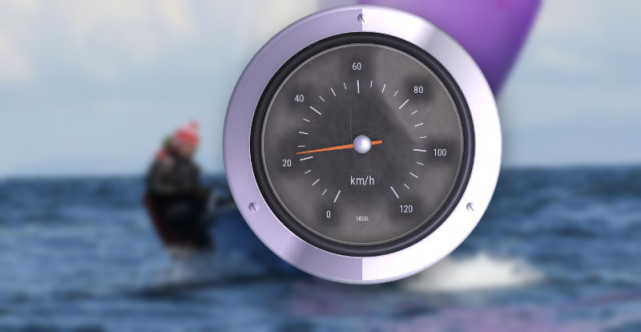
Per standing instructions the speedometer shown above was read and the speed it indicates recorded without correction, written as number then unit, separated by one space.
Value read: 22.5 km/h
